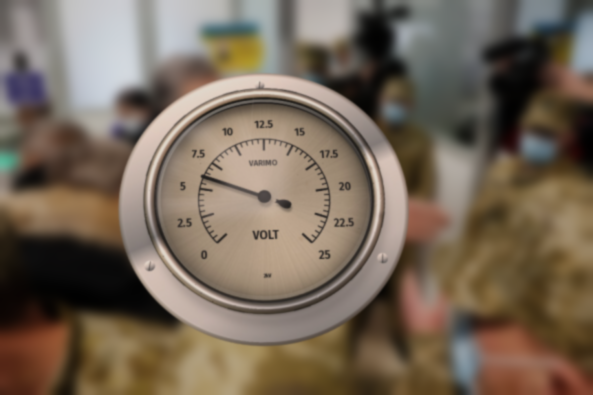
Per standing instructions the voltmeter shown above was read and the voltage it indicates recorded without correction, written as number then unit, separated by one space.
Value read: 6 V
